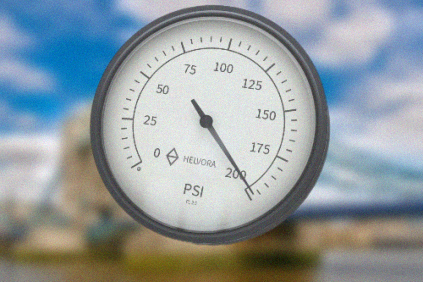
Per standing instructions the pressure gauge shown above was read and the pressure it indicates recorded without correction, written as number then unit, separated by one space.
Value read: 197.5 psi
